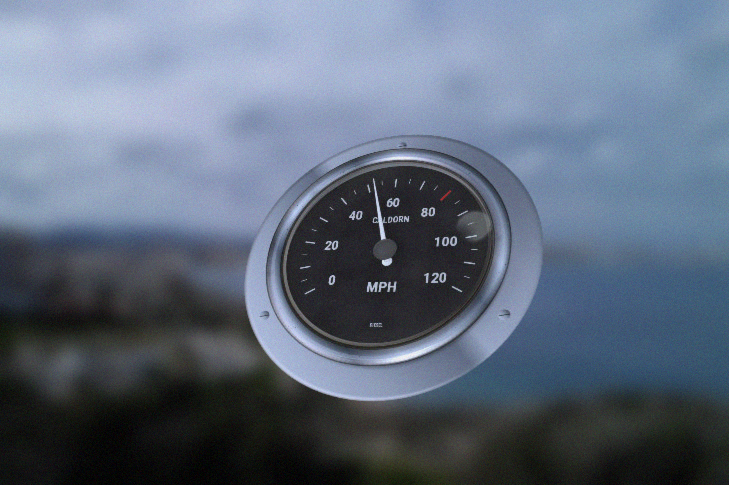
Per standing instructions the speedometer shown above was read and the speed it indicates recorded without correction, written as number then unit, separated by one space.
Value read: 52.5 mph
